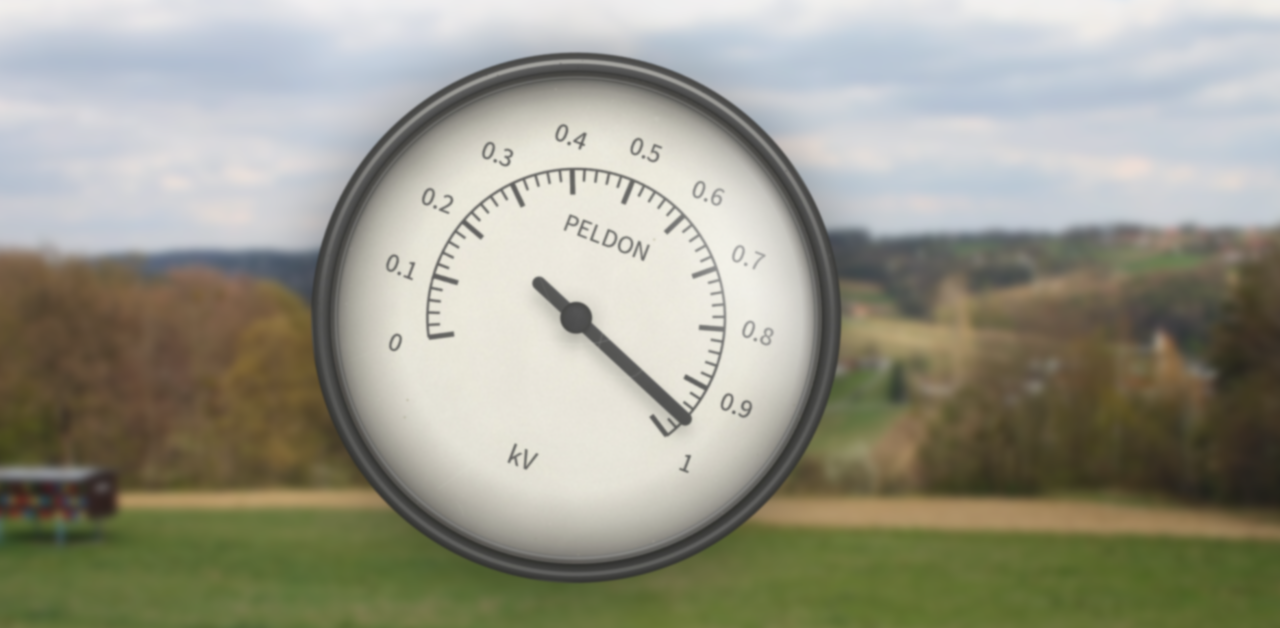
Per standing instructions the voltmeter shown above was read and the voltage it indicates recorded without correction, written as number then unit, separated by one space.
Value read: 0.96 kV
